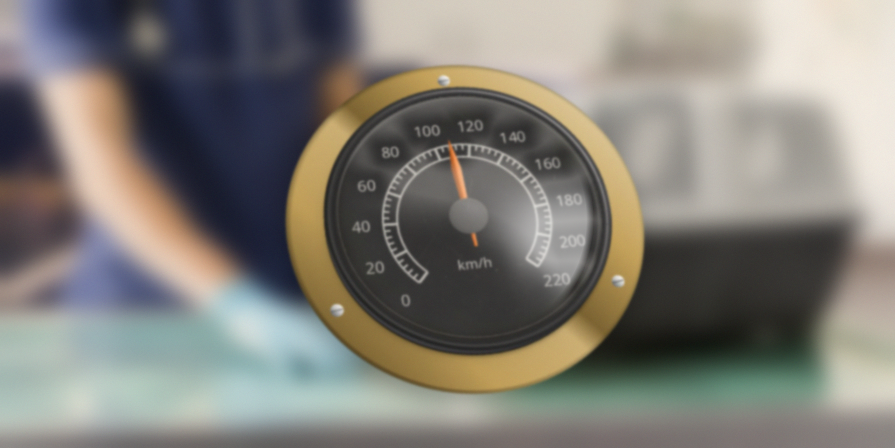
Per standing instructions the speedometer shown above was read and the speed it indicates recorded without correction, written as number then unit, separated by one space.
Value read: 108 km/h
